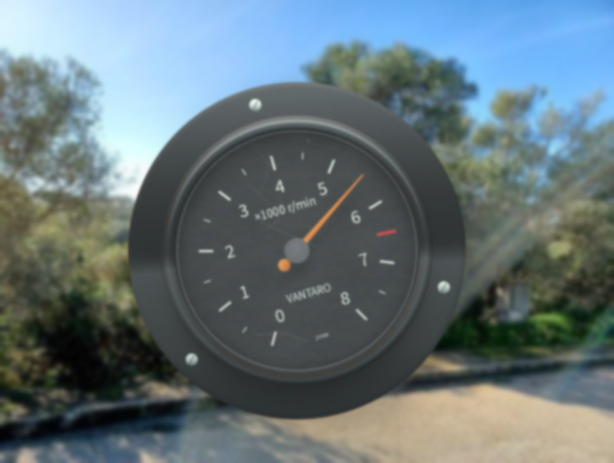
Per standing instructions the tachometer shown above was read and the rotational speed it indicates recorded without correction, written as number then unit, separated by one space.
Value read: 5500 rpm
